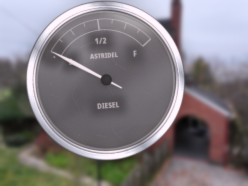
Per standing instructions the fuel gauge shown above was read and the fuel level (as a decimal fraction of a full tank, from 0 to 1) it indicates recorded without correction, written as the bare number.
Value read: 0
